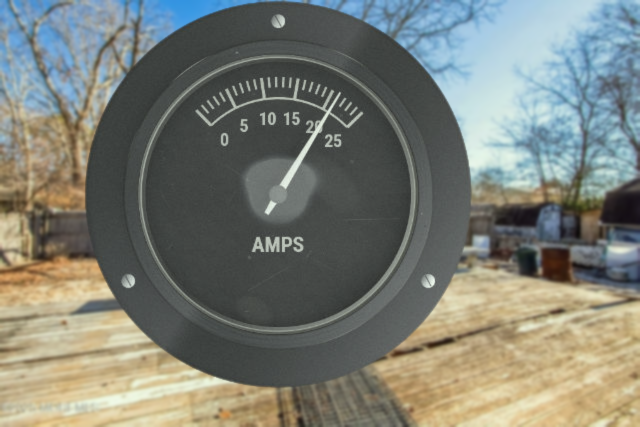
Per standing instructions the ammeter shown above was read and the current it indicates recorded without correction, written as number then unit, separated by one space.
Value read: 21 A
